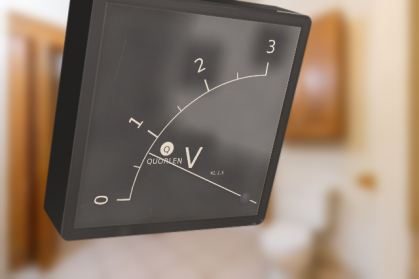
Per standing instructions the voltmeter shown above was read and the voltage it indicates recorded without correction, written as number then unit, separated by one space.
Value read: 0.75 V
